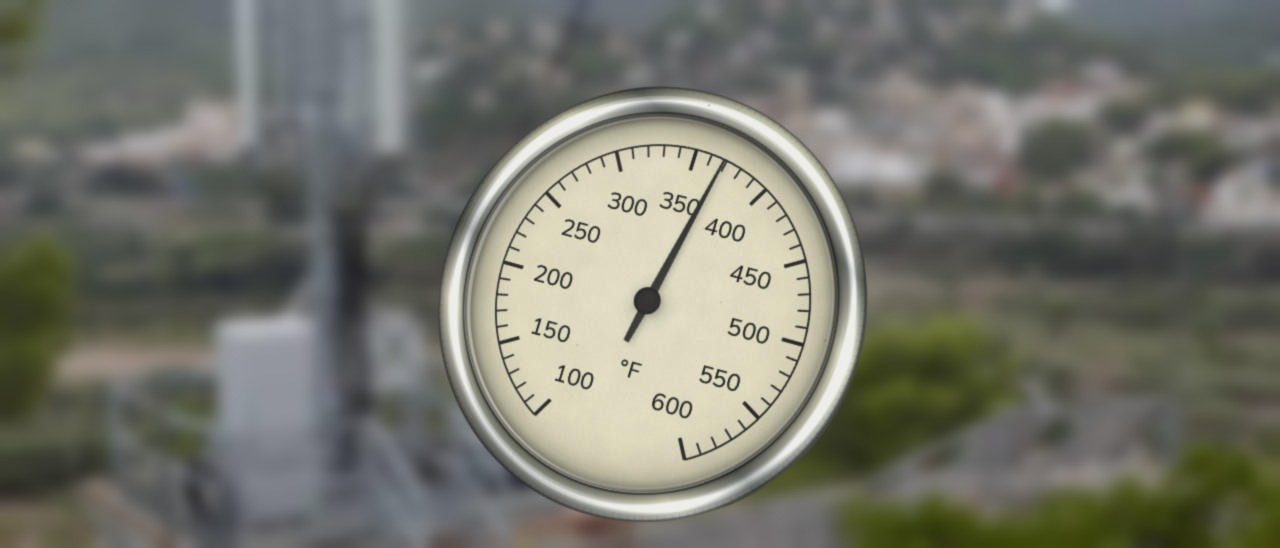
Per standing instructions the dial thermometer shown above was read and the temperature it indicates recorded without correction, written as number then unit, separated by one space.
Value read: 370 °F
